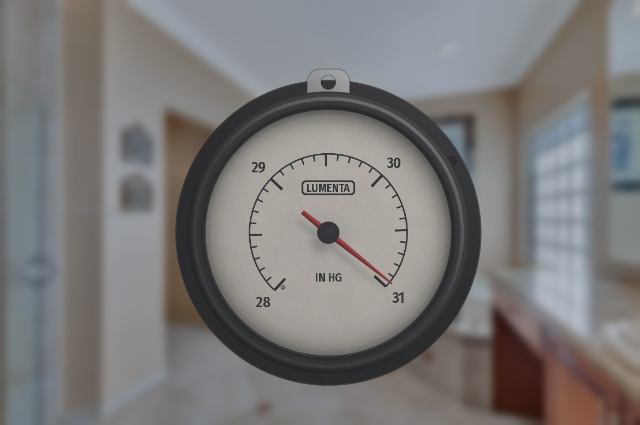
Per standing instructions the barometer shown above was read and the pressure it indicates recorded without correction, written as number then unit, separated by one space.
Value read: 30.95 inHg
